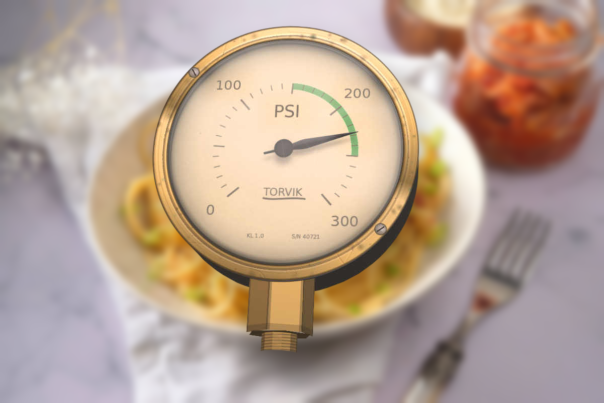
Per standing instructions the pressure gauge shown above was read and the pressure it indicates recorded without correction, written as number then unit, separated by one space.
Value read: 230 psi
